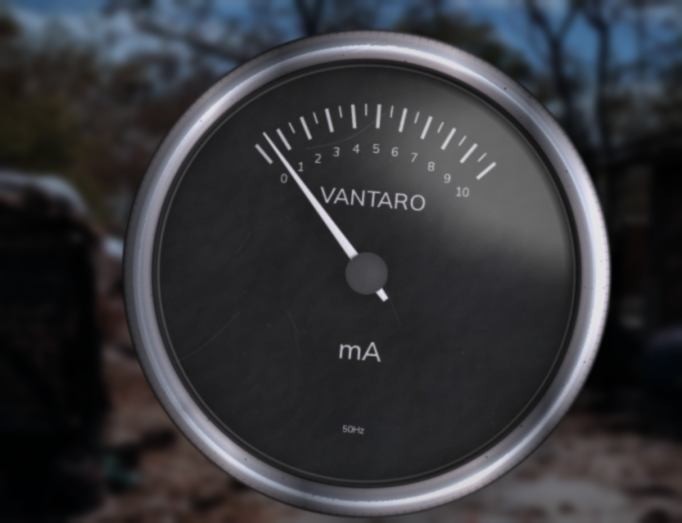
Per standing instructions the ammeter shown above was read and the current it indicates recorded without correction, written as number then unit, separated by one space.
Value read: 0.5 mA
